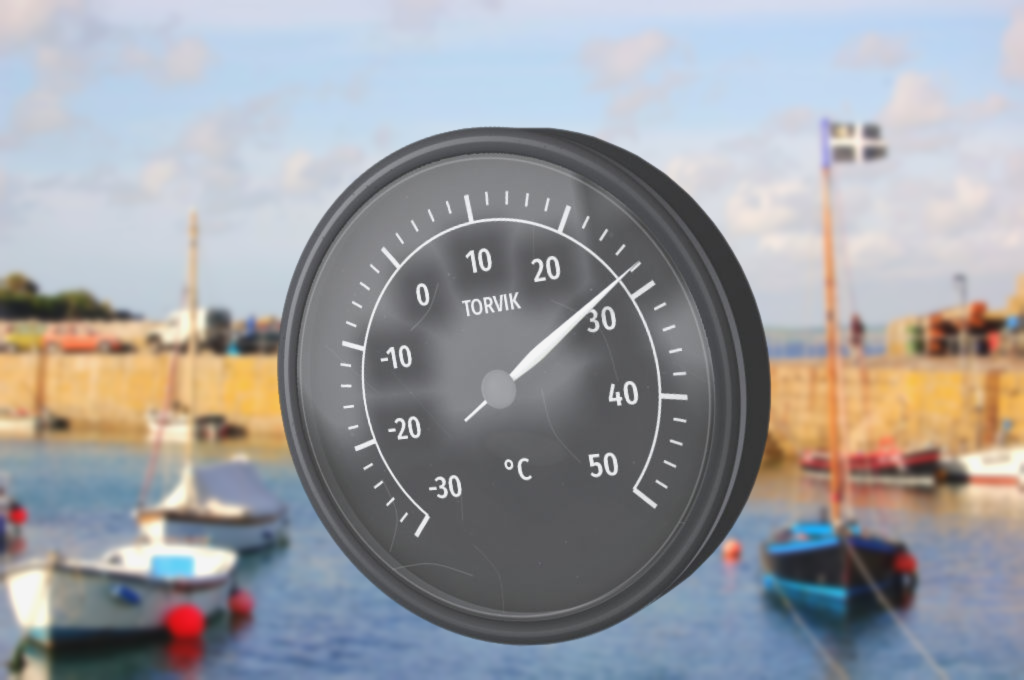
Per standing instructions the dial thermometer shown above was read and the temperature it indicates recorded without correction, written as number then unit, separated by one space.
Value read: 28 °C
